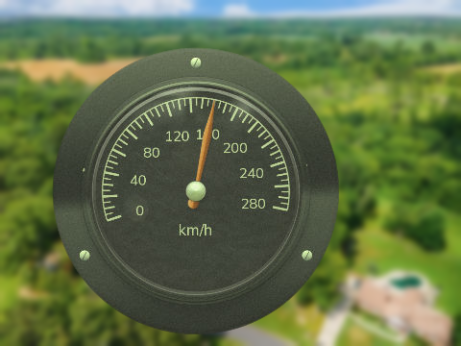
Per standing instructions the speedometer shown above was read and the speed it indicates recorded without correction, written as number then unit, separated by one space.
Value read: 160 km/h
